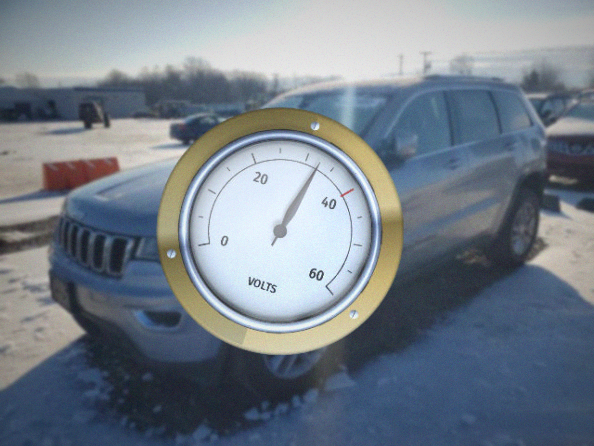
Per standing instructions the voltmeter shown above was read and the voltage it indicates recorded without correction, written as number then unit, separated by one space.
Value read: 32.5 V
